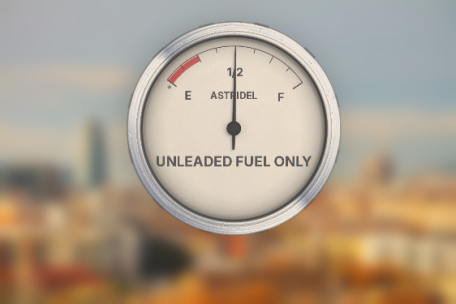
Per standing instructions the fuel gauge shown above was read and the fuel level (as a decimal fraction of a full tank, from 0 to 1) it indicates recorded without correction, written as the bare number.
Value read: 0.5
